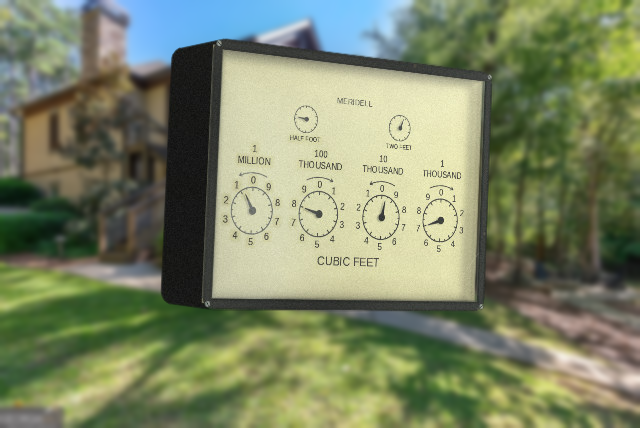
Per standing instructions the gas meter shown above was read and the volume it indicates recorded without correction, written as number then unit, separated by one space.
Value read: 79700 ft³
